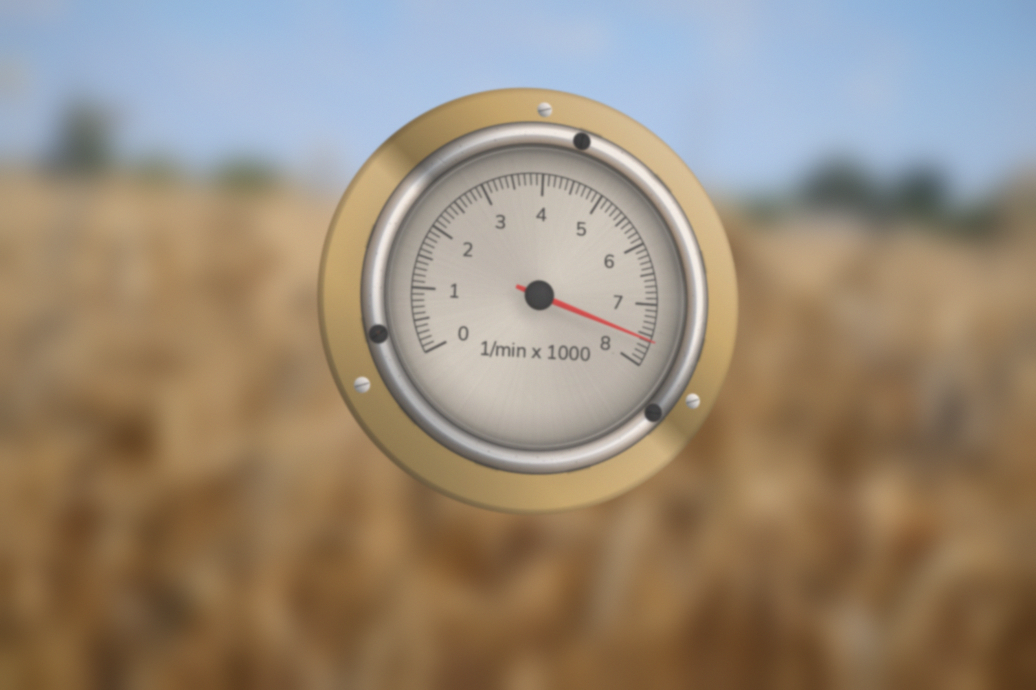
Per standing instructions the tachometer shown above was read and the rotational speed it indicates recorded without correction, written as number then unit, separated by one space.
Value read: 7600 rpm
